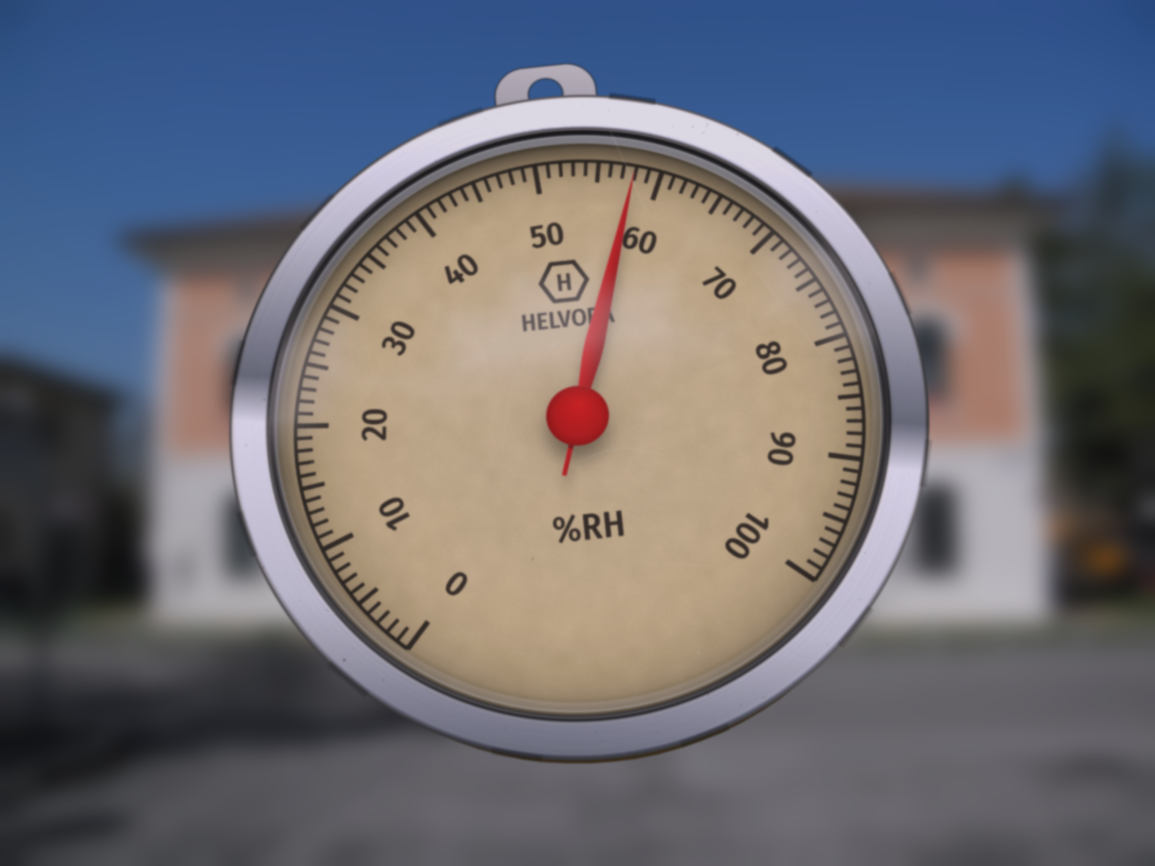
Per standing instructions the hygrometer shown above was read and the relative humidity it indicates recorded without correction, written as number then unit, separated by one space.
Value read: 58 %
